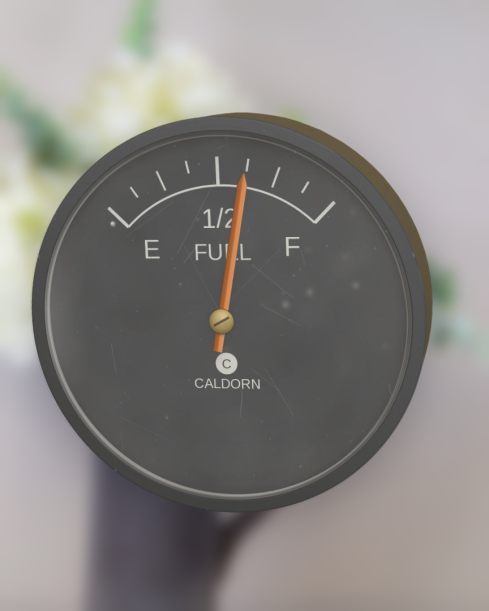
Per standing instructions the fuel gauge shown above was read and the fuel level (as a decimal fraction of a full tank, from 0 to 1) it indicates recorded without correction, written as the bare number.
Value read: 0.625
